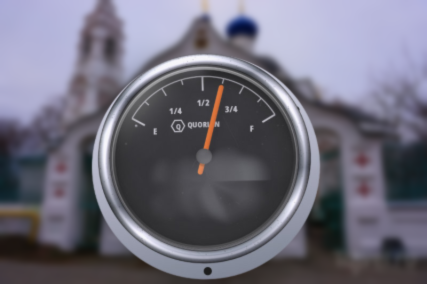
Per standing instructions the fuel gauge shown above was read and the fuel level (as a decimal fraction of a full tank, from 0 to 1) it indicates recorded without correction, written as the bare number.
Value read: 0.625
